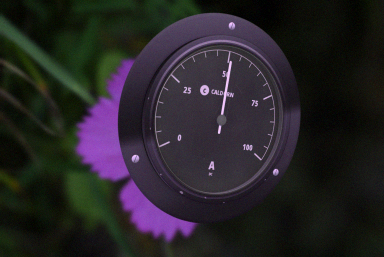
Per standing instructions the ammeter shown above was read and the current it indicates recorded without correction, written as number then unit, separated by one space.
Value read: 50 A
